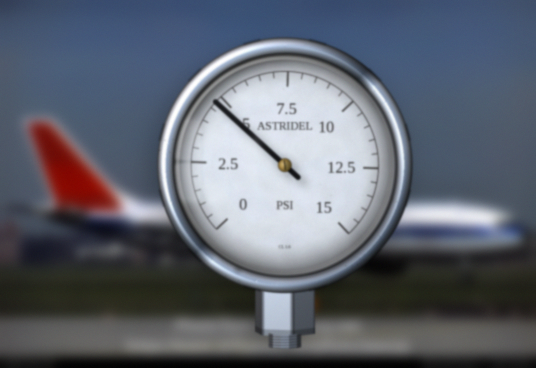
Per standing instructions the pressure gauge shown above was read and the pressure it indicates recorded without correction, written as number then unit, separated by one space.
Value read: 4.75 psi
